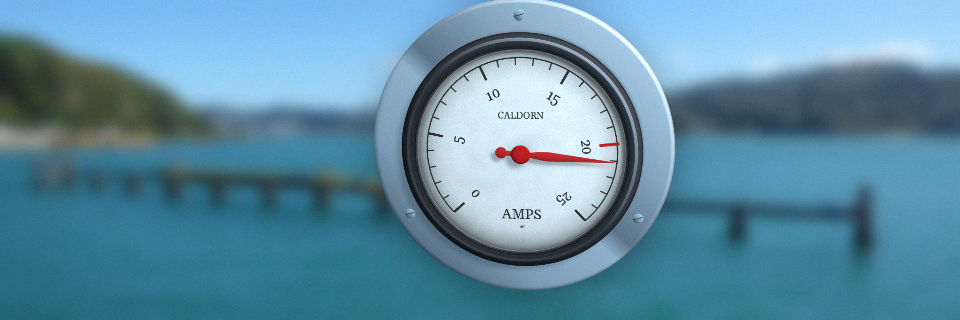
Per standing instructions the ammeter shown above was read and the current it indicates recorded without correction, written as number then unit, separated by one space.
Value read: 21 A
